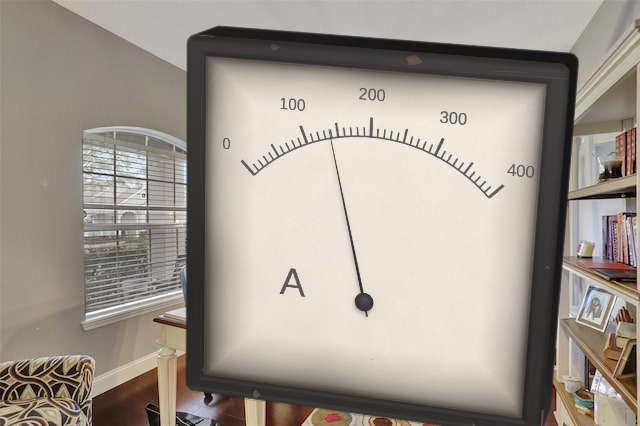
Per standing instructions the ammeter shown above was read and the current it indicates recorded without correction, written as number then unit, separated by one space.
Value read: 140 A
